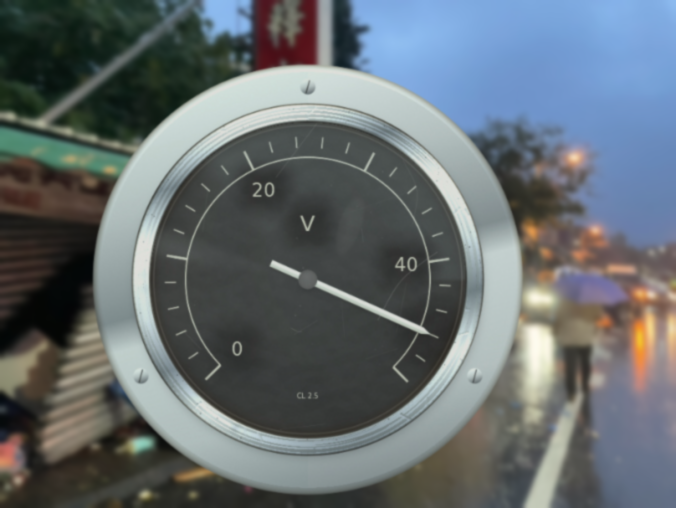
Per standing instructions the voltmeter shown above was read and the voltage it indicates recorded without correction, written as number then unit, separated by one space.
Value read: 46 V
